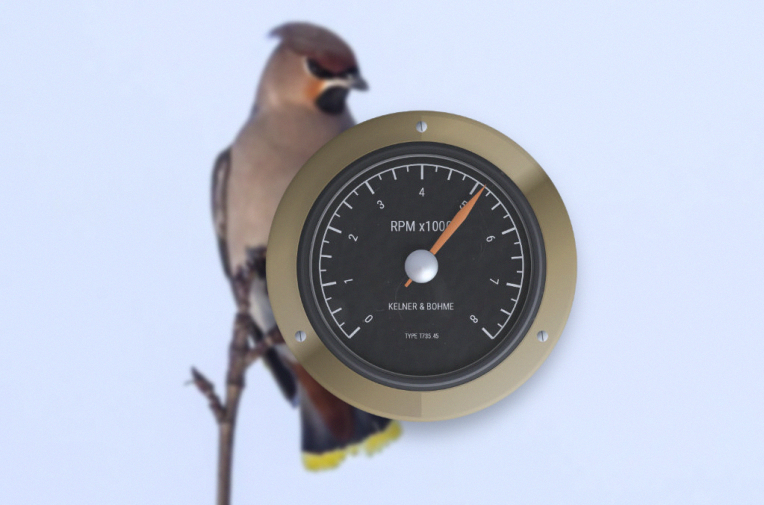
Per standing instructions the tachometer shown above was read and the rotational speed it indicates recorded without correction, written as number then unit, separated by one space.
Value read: 5125 rpm
